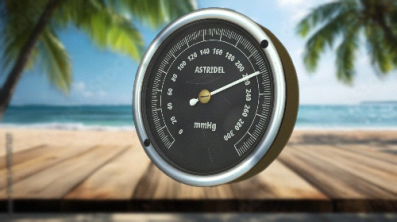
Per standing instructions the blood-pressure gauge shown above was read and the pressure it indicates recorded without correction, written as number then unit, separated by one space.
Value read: 220 mmHg
